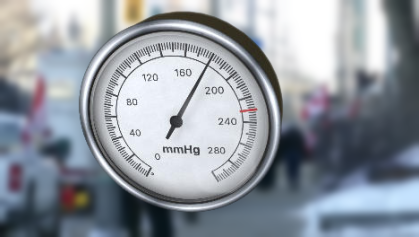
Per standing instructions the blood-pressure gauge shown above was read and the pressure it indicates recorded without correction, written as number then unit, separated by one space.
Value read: 180 mmHg
